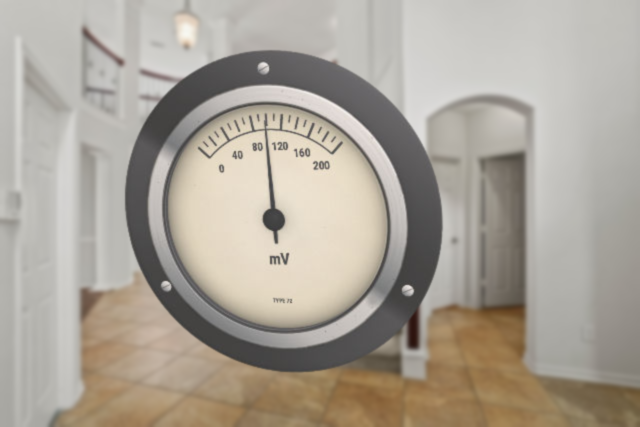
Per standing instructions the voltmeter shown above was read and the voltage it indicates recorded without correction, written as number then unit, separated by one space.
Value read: 100 mV
